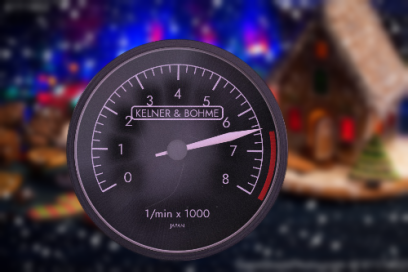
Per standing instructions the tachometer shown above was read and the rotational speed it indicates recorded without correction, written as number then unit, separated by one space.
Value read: 6500 rpm
